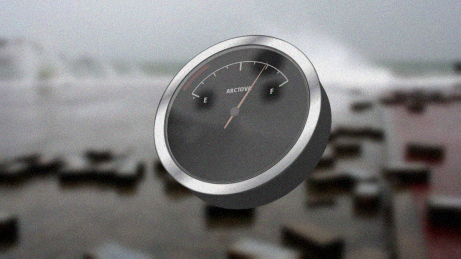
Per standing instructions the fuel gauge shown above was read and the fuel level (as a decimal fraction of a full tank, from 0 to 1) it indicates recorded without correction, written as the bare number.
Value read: 0.75
